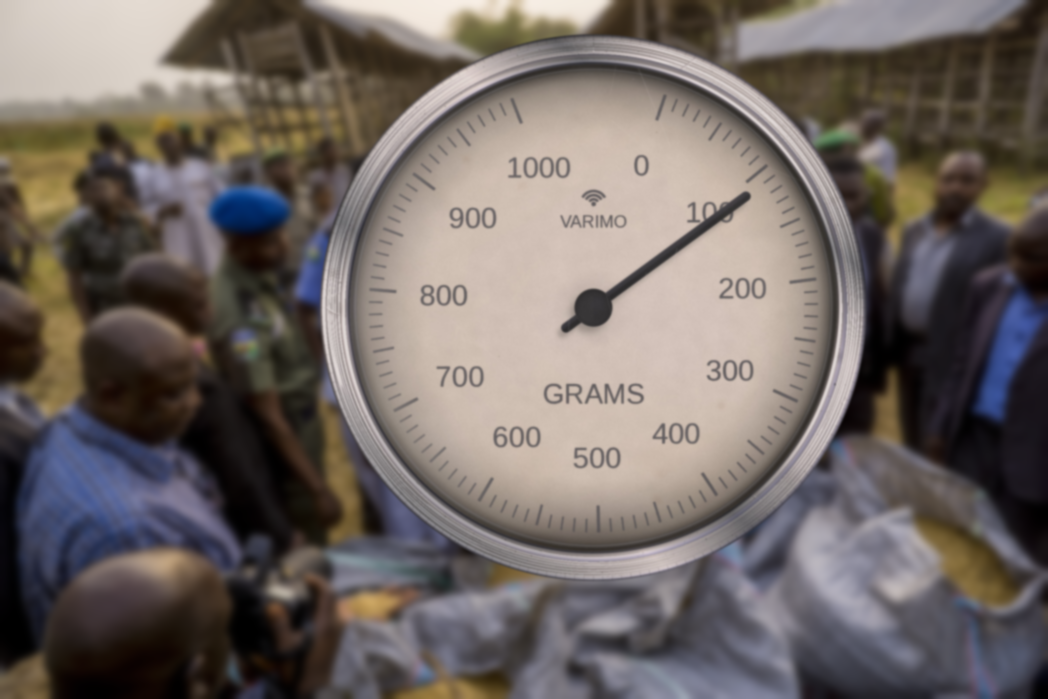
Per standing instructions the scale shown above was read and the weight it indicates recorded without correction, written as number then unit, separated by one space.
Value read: 110 g
